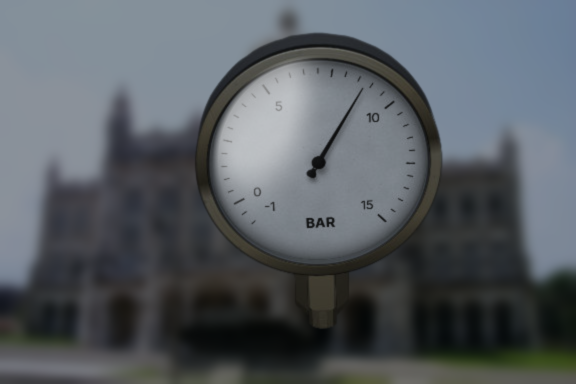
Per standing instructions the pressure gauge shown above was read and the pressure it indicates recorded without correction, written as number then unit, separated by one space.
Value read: 8.75 bar
